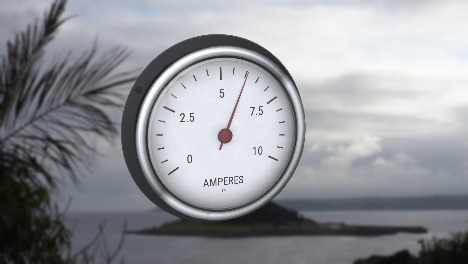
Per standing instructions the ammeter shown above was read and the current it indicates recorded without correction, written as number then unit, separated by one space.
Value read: 6 A
